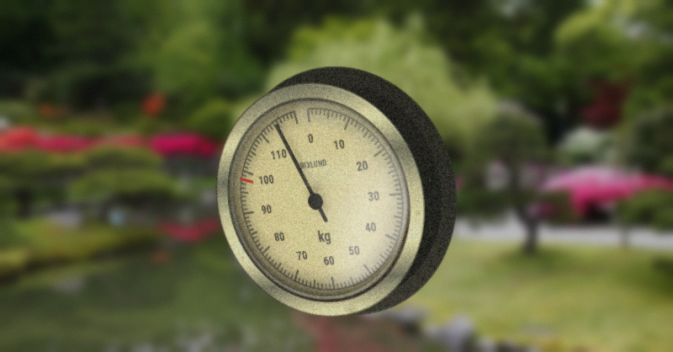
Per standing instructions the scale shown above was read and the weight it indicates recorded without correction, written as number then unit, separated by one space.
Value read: 115 kg
